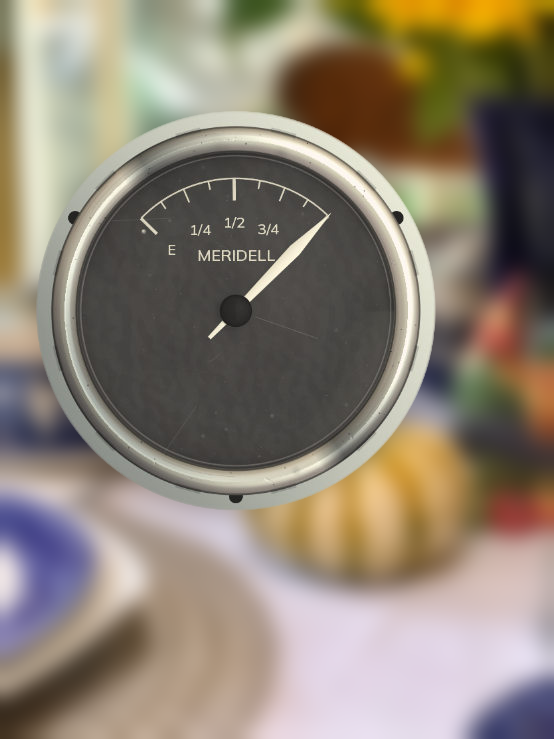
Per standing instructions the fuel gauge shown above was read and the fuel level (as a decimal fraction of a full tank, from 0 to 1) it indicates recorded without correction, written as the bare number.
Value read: 1
